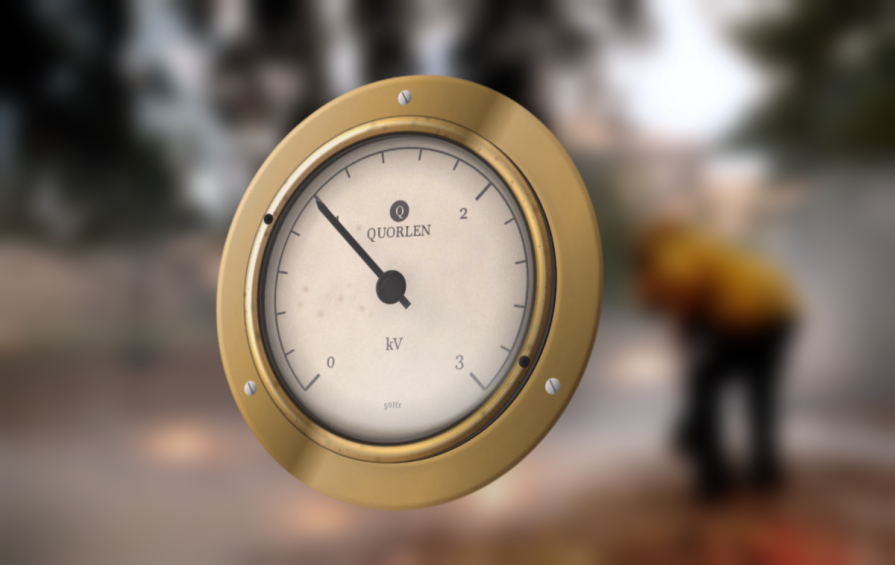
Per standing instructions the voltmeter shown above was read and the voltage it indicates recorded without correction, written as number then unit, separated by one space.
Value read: 1 kV
